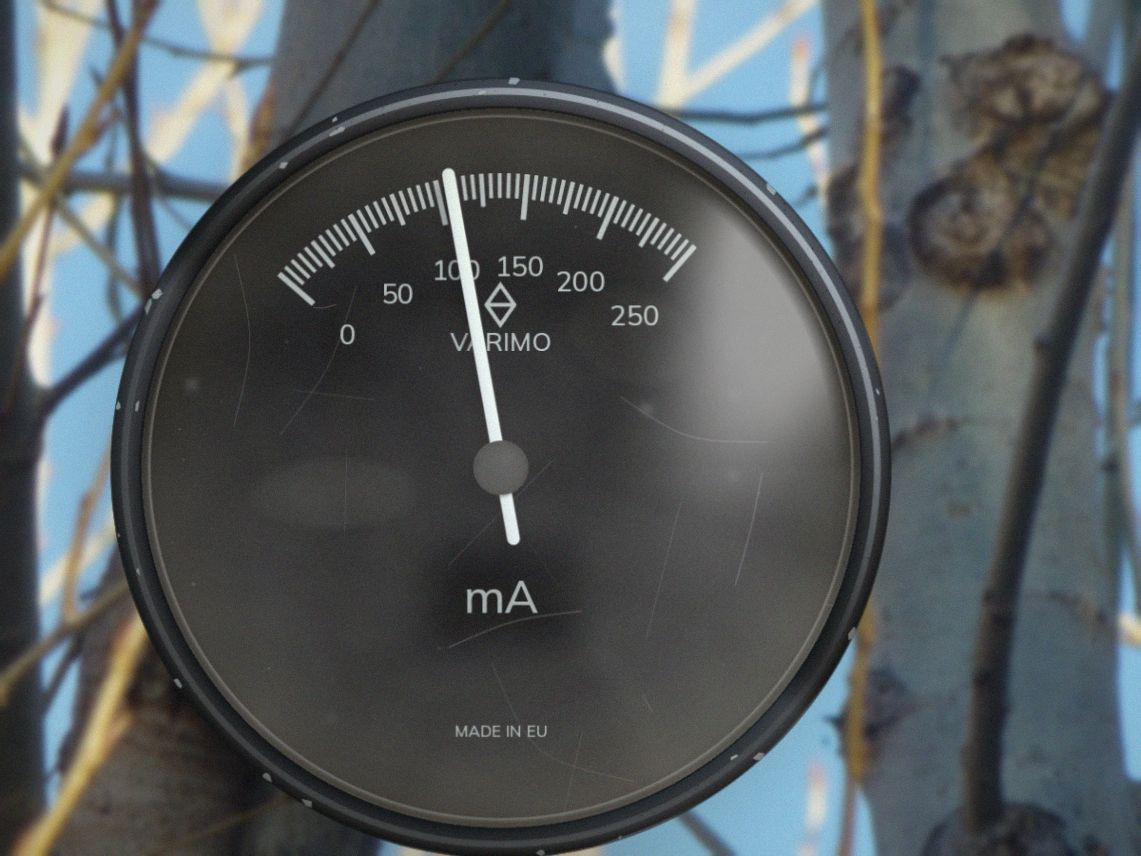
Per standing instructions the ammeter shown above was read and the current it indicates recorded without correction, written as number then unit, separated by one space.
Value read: 107.5 mA
